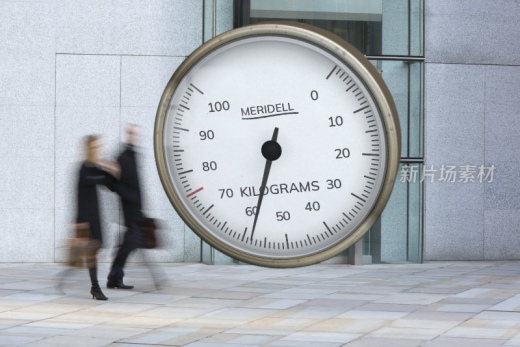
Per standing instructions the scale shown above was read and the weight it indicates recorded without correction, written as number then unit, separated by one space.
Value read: 58 kg
